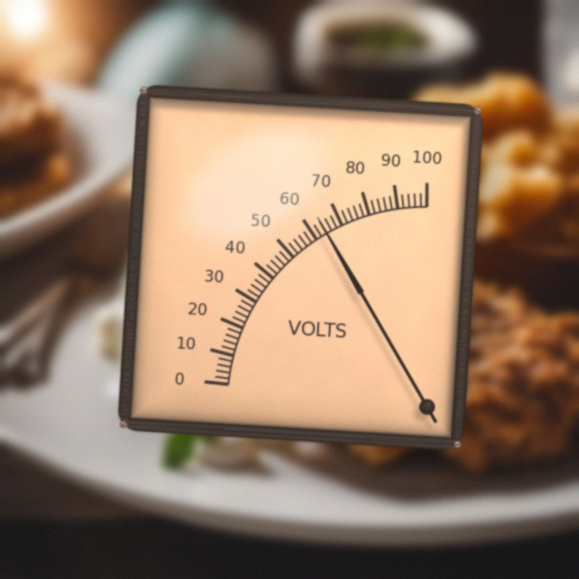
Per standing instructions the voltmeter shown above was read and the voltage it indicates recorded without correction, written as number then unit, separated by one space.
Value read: 64 V
